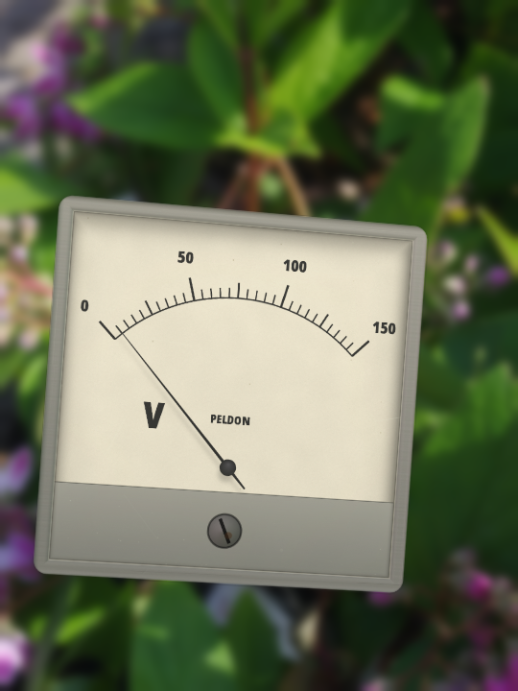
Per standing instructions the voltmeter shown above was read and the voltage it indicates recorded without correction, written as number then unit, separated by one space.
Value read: 5 V
